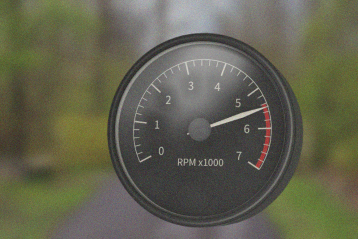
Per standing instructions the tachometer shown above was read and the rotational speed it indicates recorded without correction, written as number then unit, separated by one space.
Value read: 5500 rpm
